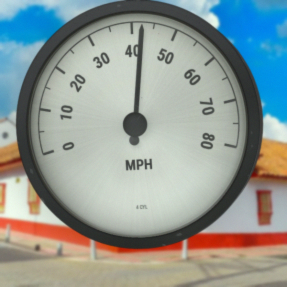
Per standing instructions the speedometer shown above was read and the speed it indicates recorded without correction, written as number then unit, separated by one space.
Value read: 42.5 mph
